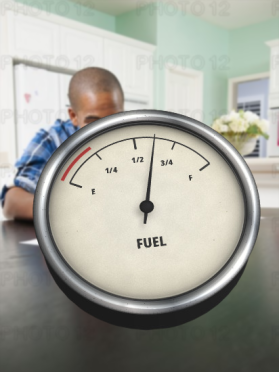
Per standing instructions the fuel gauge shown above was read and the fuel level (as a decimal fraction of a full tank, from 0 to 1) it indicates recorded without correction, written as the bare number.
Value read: 0.625
